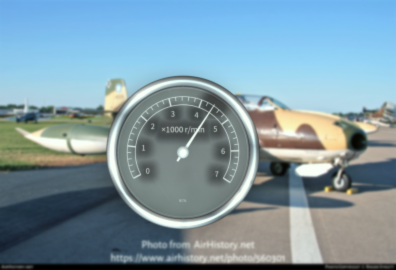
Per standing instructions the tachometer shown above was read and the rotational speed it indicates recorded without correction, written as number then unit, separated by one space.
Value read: 4400 rpm
